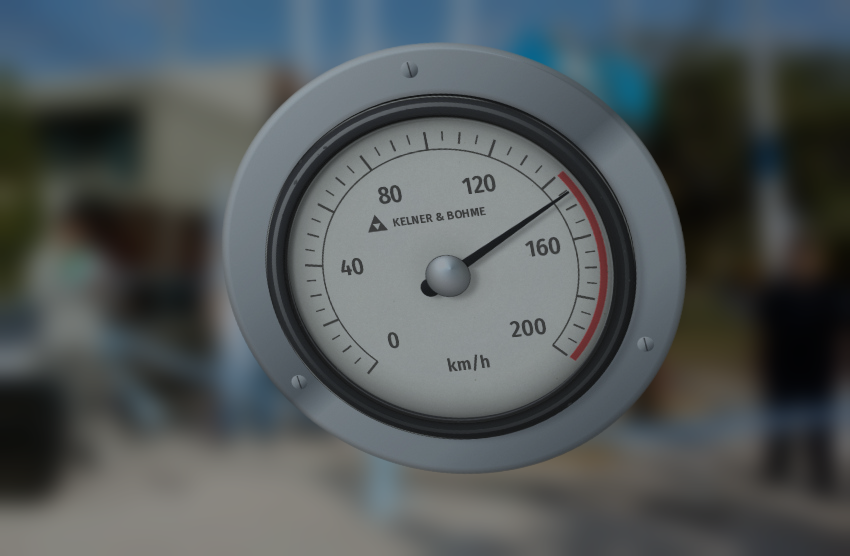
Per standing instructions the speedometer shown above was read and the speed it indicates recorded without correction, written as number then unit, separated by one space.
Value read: 145 km/h
